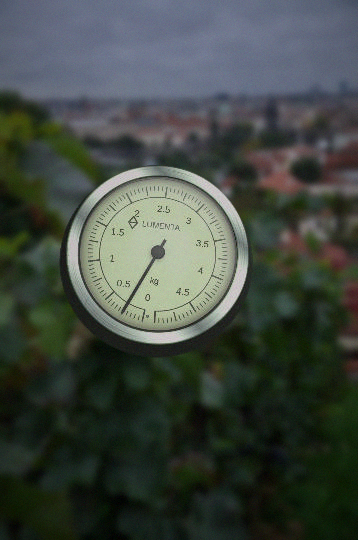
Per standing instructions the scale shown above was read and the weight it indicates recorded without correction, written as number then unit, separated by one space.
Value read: 0.25 kg
